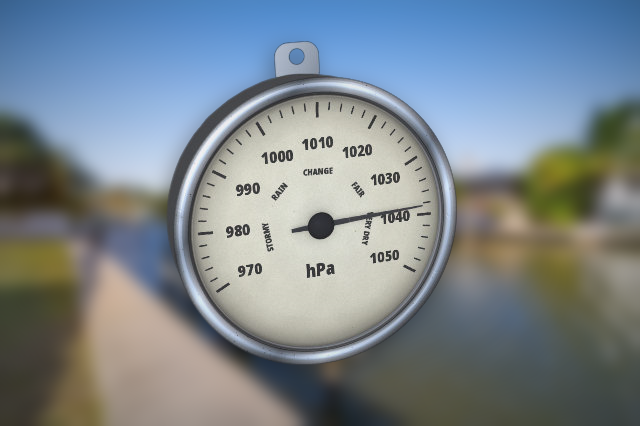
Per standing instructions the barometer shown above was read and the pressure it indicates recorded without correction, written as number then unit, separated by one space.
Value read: 1038 hPa
